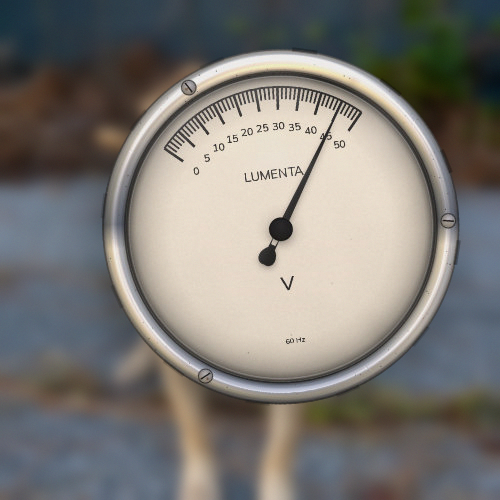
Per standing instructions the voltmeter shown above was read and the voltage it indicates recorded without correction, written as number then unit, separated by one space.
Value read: 45 V
